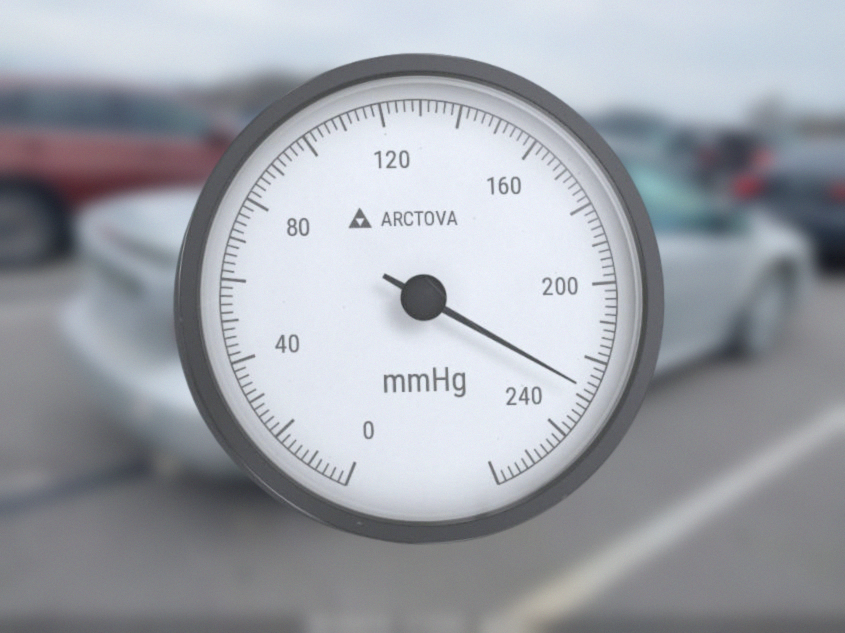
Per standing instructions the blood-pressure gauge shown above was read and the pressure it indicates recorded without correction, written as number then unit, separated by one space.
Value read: 228 mmHg
